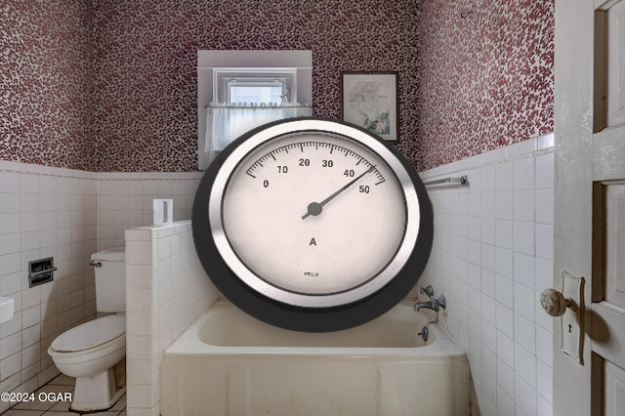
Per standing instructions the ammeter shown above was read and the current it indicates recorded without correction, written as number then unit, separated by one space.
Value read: 45 A
